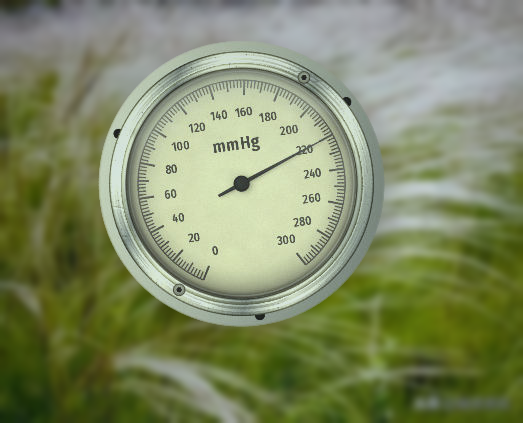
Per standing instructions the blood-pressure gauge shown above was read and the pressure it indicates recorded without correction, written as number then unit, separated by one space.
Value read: 220 mmHg
